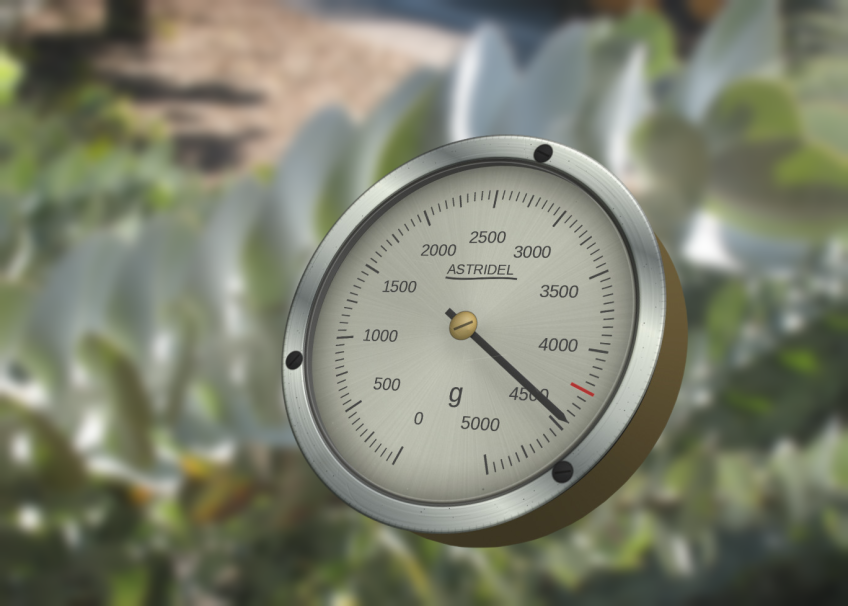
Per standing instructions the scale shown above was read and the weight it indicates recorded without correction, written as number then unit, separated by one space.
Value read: 4450 g
